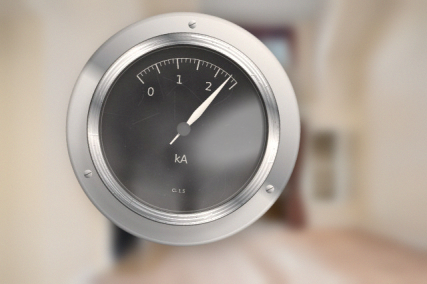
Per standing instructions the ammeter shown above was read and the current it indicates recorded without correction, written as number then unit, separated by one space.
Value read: 2.3 kA
